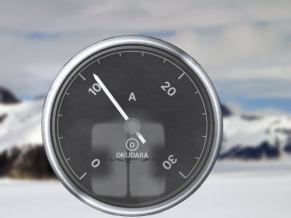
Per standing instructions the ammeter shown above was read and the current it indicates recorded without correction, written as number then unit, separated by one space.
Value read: 11 A
